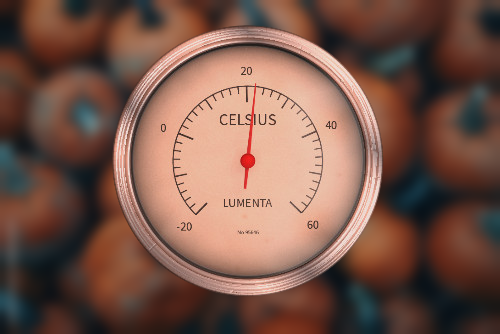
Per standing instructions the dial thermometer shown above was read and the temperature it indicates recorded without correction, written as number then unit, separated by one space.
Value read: 22 °C
